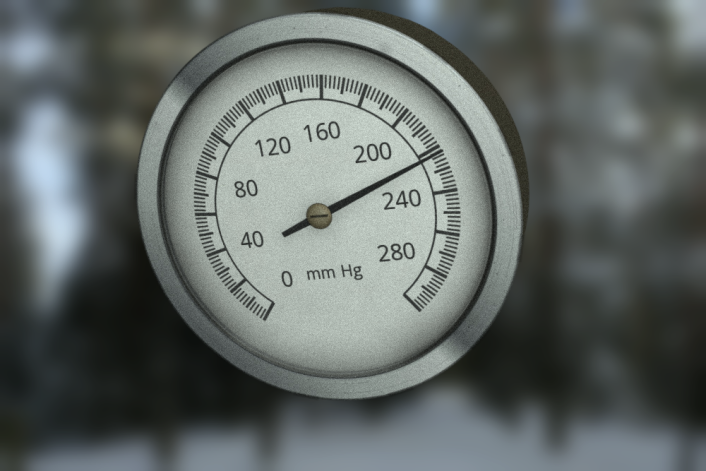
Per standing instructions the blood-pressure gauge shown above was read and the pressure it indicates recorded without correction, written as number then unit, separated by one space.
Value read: 222 mmHg
